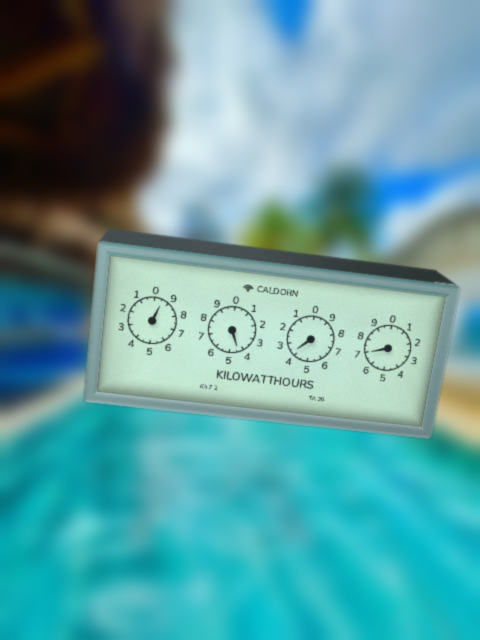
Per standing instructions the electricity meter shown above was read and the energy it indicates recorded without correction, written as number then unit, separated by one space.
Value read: 9437 kWh
